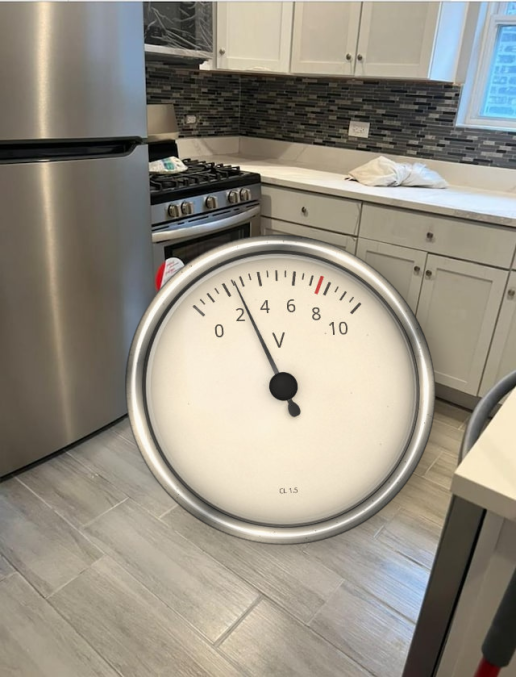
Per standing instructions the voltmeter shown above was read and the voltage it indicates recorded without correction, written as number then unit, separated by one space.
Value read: 2.5 V
